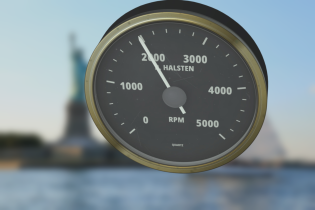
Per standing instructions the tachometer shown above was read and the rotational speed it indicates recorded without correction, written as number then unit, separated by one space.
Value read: 2000 rpm
